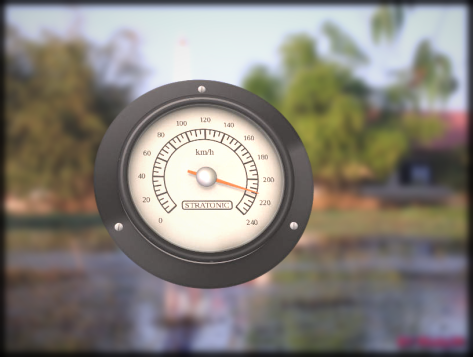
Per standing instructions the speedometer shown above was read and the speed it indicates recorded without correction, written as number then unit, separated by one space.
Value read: 215 km/h
